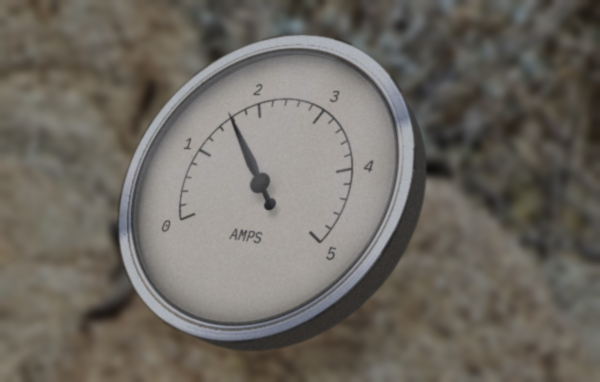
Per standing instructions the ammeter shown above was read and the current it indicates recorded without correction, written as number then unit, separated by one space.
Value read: 1.6 A
